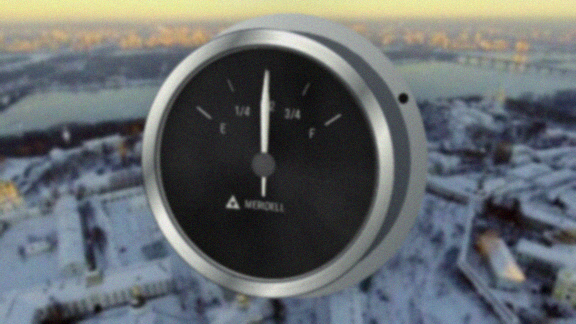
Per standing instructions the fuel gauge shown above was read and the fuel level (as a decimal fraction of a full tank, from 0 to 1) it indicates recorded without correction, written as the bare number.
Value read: 0.5
